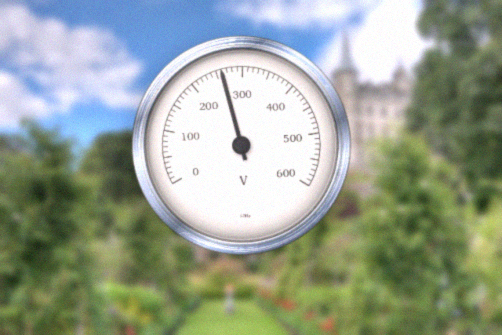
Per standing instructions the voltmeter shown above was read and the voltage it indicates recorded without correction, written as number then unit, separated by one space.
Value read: 260 V
